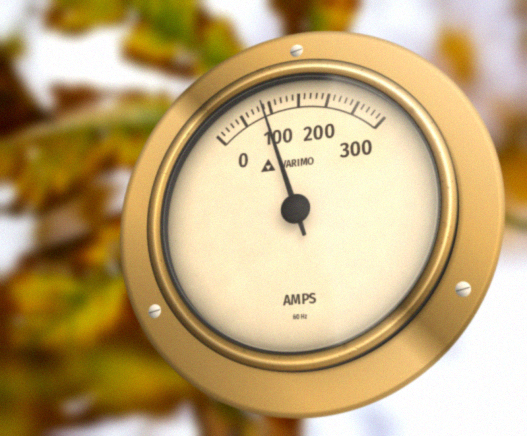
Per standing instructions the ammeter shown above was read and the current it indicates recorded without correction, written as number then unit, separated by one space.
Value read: 90 A
